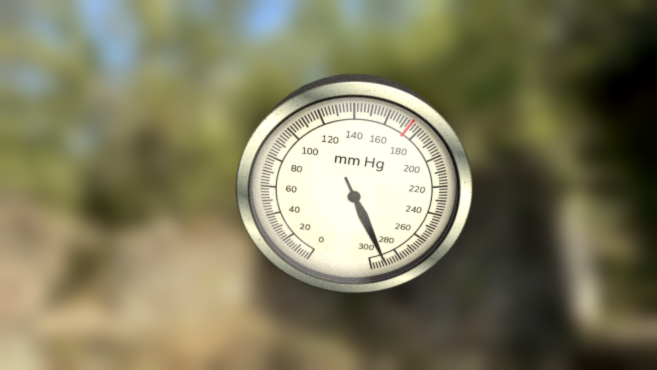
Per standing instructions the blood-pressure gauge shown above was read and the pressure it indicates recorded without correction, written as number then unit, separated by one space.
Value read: 290 mmHg
